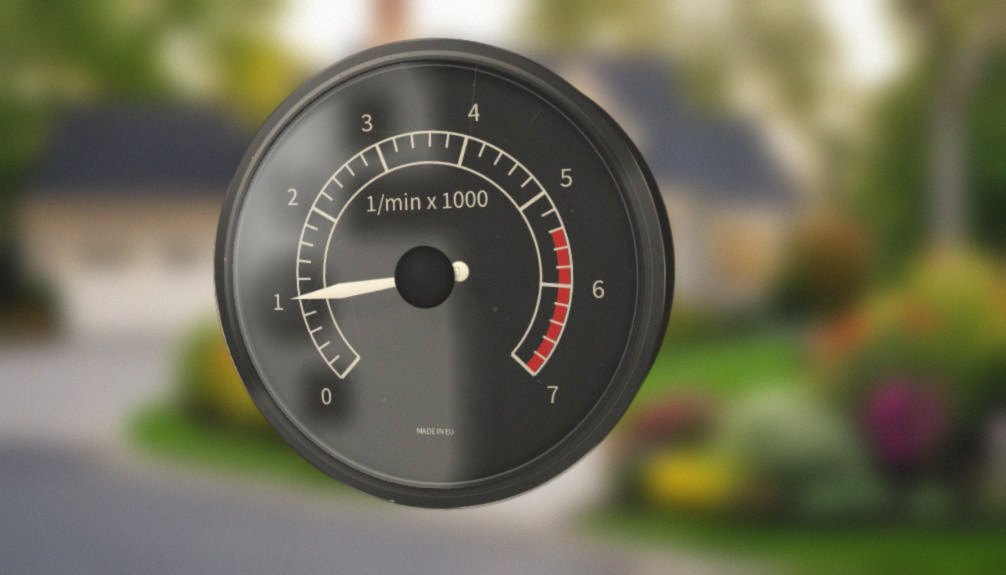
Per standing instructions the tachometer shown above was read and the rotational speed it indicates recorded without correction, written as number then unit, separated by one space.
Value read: 1000 rpm
